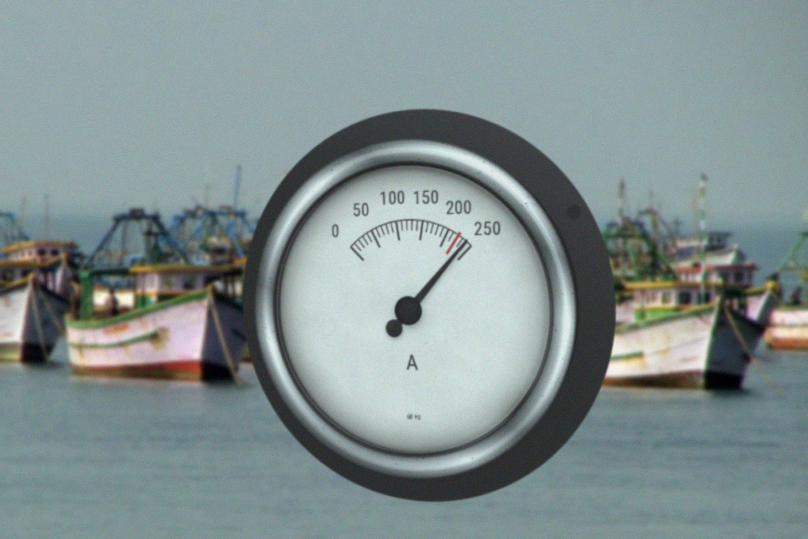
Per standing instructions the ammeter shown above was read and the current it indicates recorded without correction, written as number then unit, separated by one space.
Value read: 240 A
